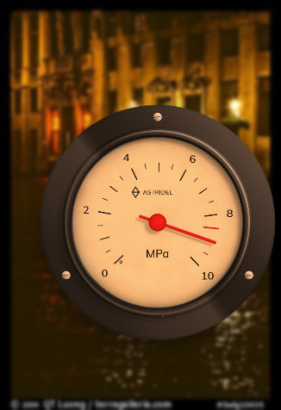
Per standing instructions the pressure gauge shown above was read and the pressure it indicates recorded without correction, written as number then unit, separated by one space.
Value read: 9 MPa
